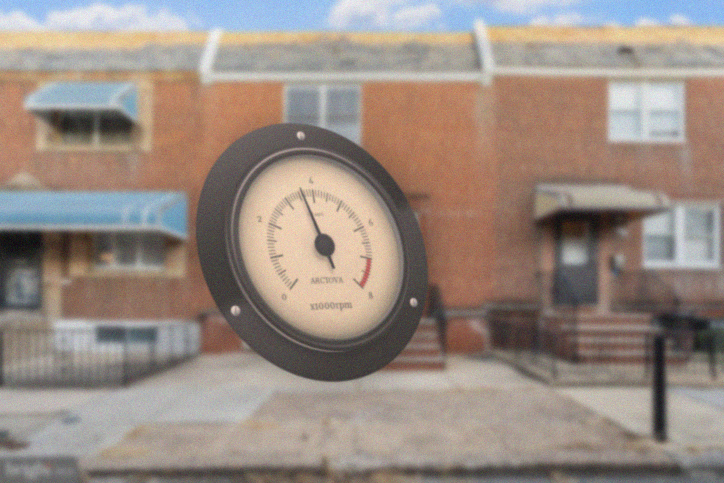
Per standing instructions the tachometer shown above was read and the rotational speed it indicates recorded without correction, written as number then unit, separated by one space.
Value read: 3500 rpm
